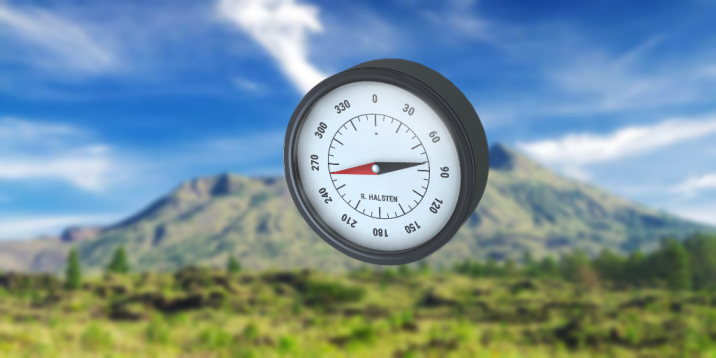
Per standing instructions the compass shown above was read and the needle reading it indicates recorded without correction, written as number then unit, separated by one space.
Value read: 260 °
